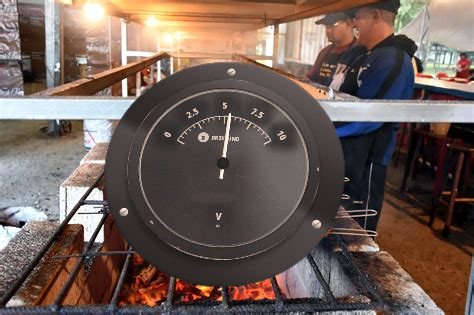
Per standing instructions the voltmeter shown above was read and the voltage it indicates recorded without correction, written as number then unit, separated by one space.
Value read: 5.5 V
